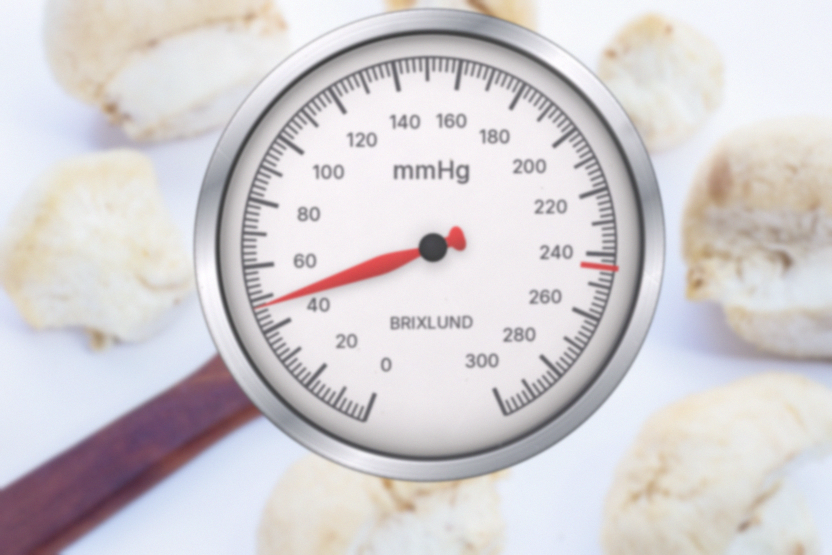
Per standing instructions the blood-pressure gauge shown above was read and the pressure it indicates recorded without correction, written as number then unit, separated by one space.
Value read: 48 mmHg
